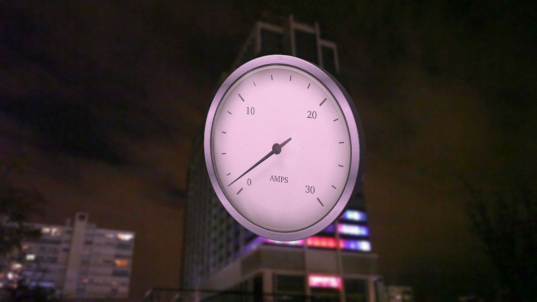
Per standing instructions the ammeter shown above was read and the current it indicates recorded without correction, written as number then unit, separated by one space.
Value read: 1 A
